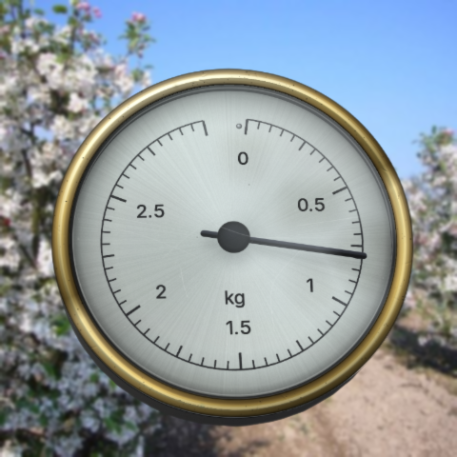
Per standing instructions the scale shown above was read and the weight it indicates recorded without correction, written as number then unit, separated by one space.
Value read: 0.8 kg
